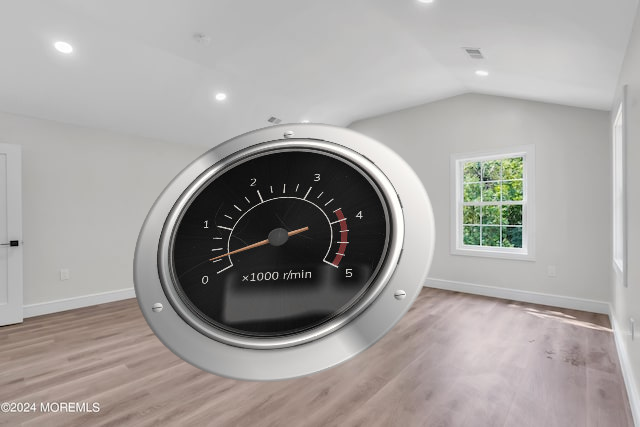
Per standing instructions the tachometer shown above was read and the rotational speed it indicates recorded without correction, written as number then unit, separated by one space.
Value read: 250 rpm
